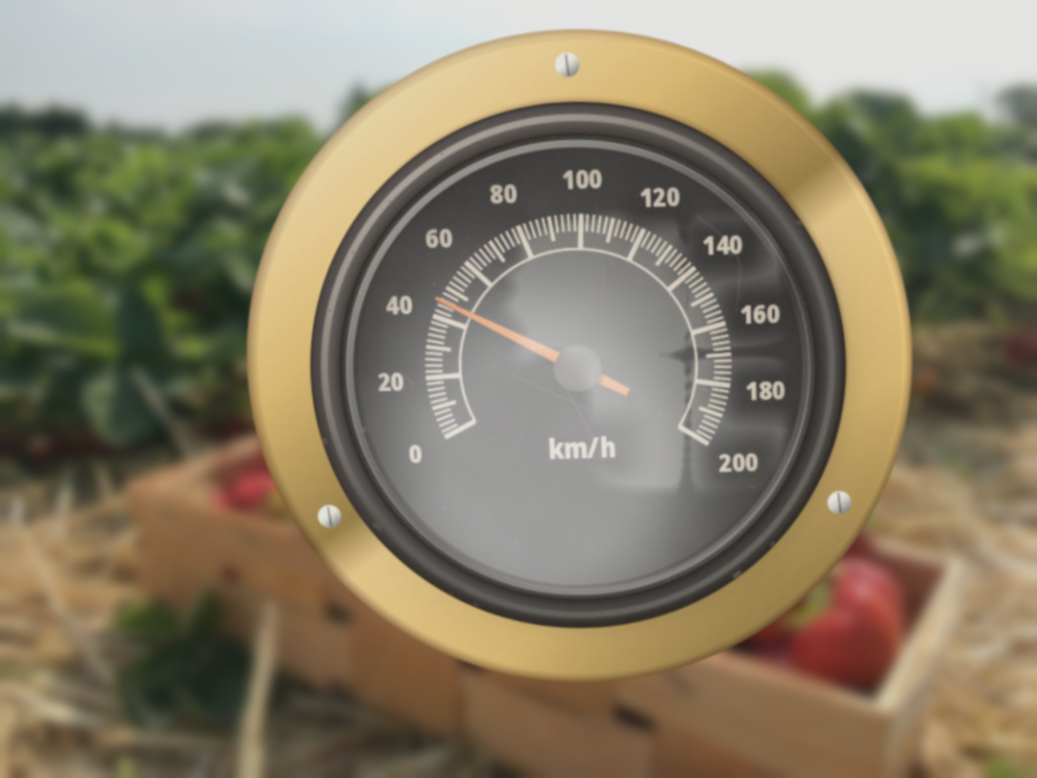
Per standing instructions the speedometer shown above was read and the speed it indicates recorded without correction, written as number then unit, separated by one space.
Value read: 46 km/h
